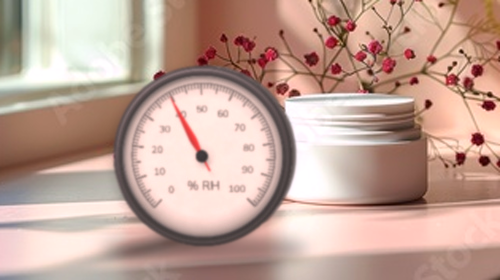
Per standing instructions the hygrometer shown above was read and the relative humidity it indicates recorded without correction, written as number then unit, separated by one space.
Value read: 40 %
